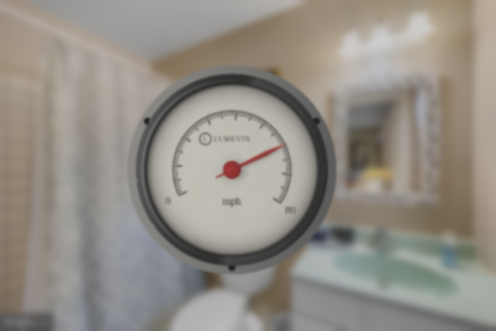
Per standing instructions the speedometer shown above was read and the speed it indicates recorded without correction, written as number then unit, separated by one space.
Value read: 60 mph
